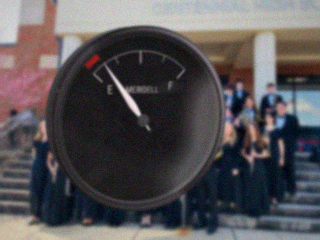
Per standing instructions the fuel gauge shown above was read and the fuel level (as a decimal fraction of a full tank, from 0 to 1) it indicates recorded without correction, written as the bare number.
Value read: 0.125
